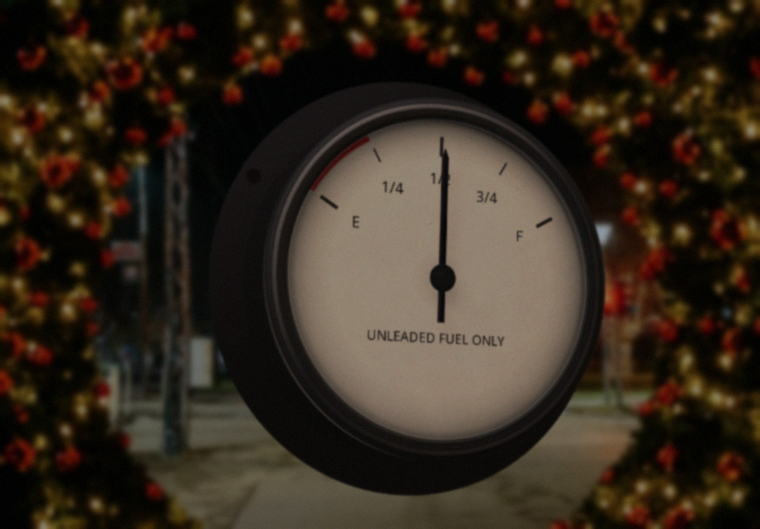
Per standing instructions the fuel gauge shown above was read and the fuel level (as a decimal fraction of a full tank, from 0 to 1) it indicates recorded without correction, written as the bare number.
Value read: 0.5
